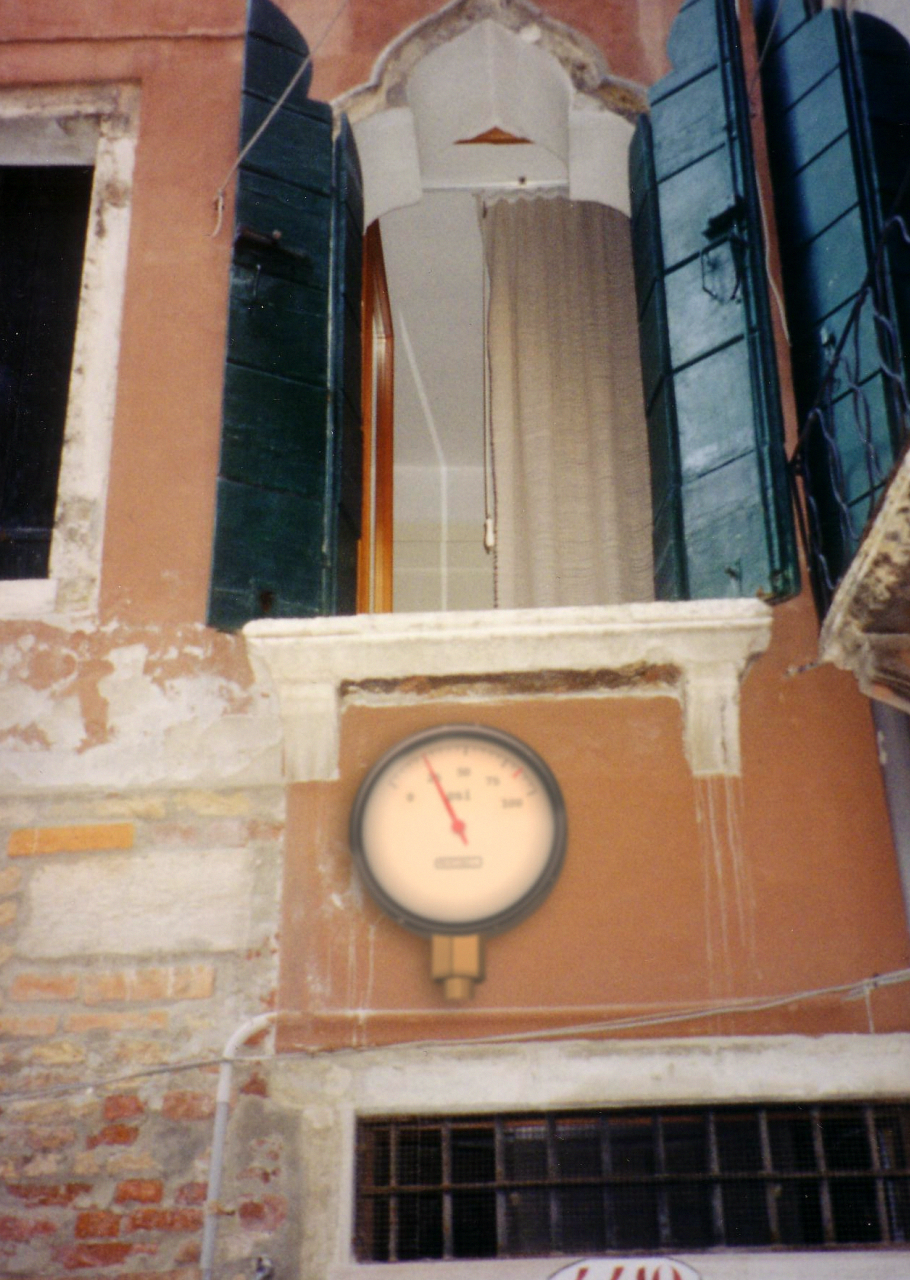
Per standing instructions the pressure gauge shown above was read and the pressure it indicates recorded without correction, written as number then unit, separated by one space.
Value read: 25 psi
